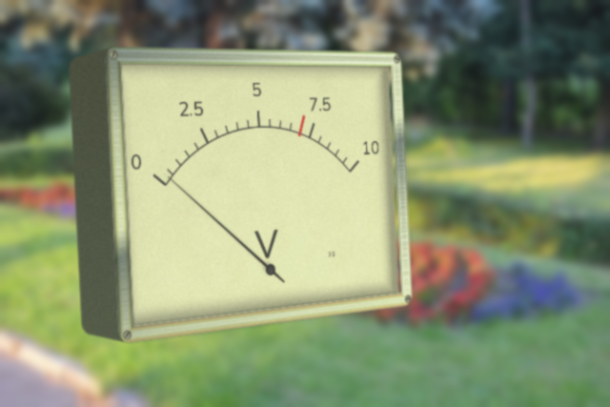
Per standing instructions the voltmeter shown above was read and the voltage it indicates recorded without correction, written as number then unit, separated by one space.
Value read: 0.25 V
